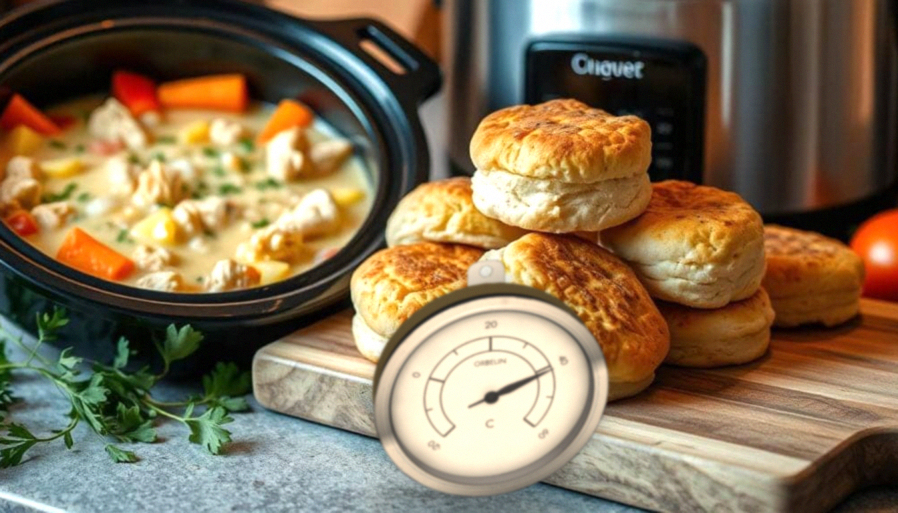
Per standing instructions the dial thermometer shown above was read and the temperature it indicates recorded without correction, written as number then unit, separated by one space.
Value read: 40 °C
